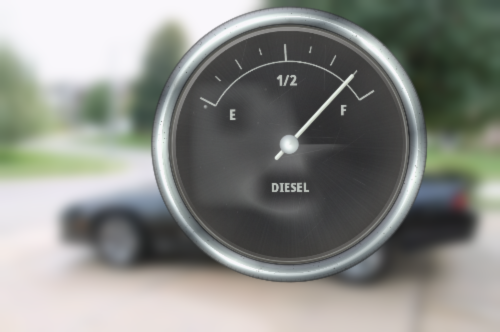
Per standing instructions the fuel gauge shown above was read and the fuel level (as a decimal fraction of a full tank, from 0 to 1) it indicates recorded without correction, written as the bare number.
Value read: 0.875
